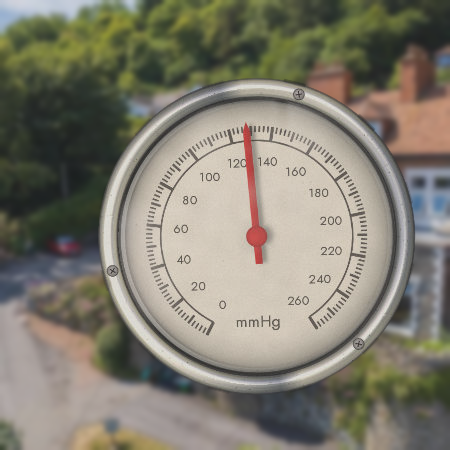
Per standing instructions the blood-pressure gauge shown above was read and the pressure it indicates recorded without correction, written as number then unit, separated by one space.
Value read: 128 mmHg
